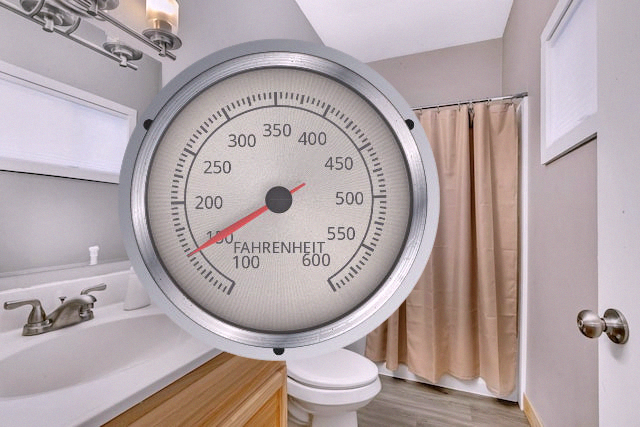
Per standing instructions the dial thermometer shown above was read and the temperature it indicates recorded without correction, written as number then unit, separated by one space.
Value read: 150 °F
